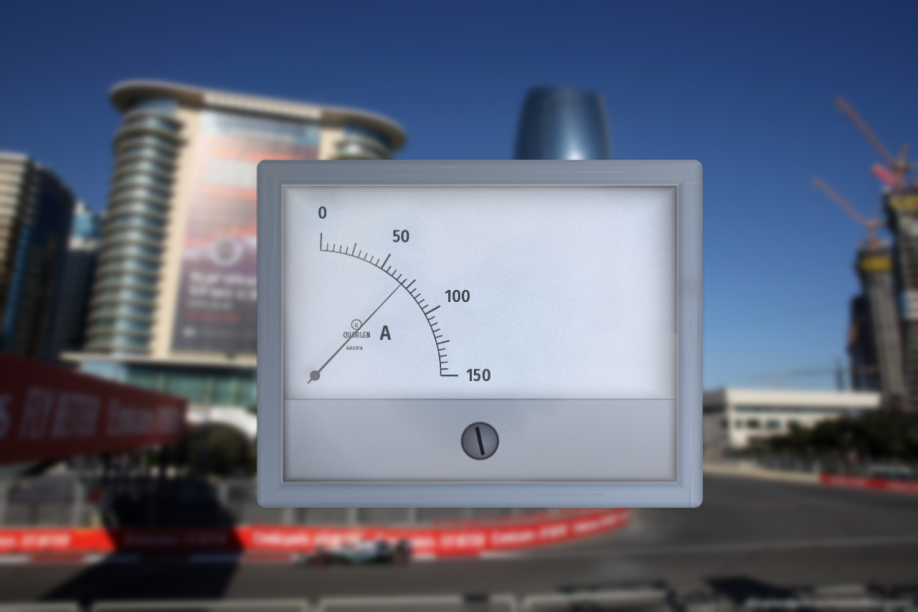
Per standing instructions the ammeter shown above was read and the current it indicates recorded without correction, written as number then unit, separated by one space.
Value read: 70 A
